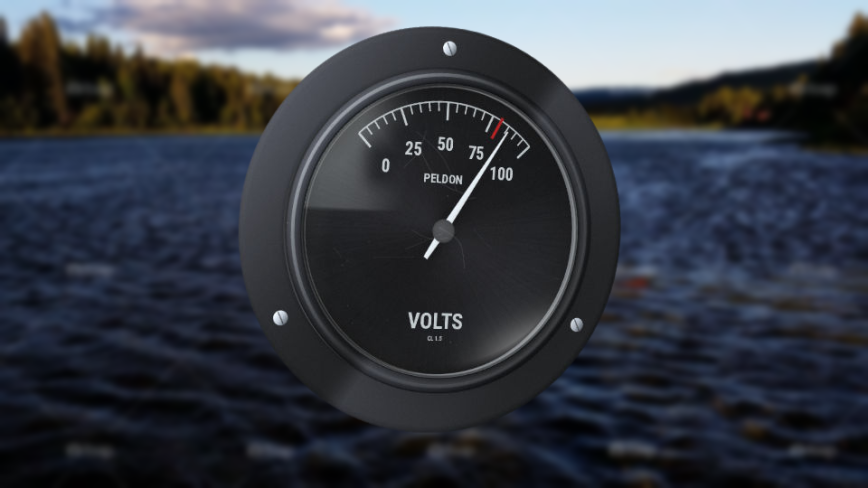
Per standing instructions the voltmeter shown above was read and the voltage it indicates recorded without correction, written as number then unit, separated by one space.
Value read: 85 V
